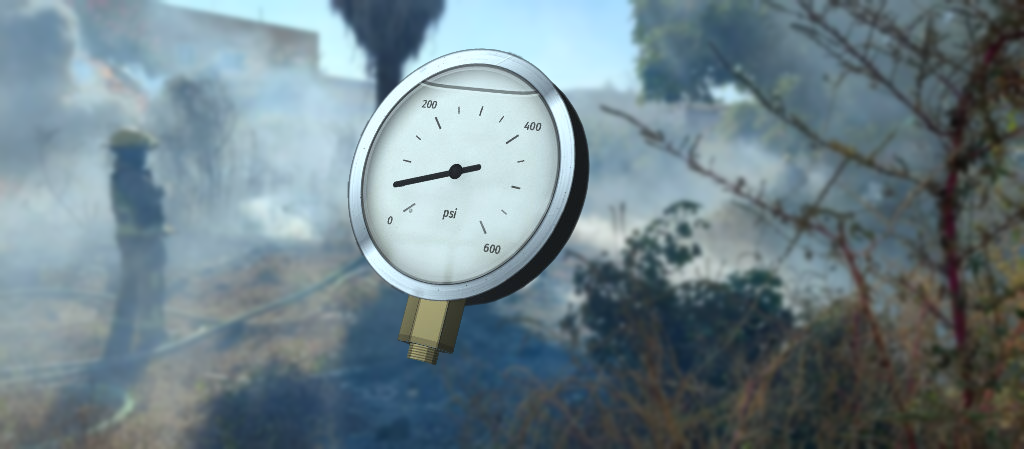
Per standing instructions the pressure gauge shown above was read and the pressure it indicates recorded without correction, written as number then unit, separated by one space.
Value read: 50 psi
